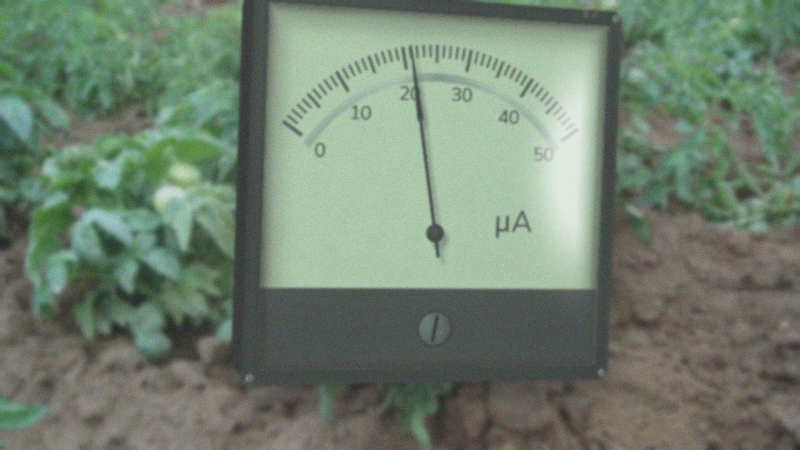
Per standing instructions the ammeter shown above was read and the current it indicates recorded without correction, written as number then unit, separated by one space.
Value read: 21 µA
